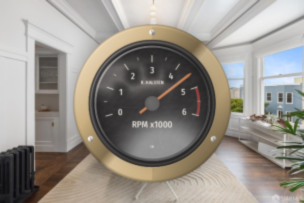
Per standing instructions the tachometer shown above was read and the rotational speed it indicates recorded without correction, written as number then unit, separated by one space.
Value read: 4500 rpm
